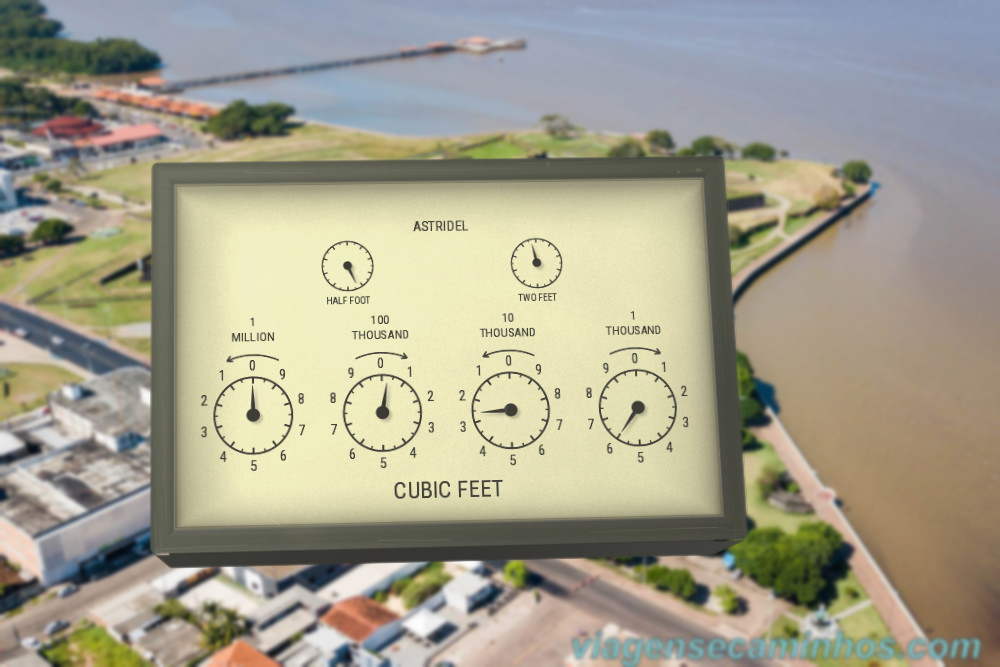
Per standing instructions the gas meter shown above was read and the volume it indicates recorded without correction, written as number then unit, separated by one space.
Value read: 2600 ft³
